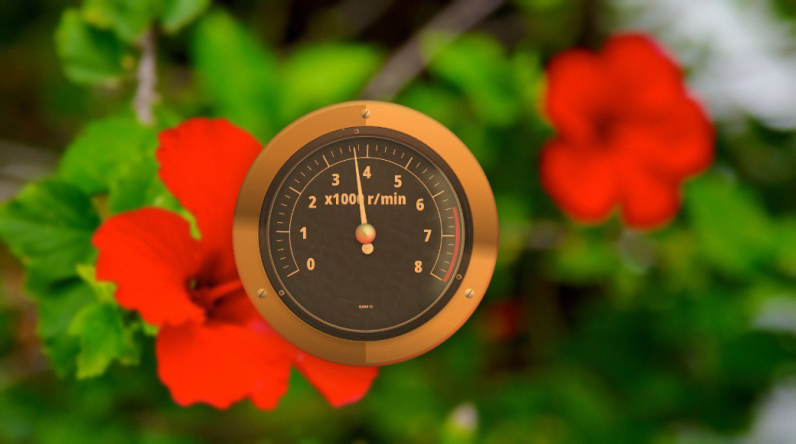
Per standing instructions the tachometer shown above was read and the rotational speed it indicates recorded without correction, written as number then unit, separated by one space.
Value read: 3700 rpm
